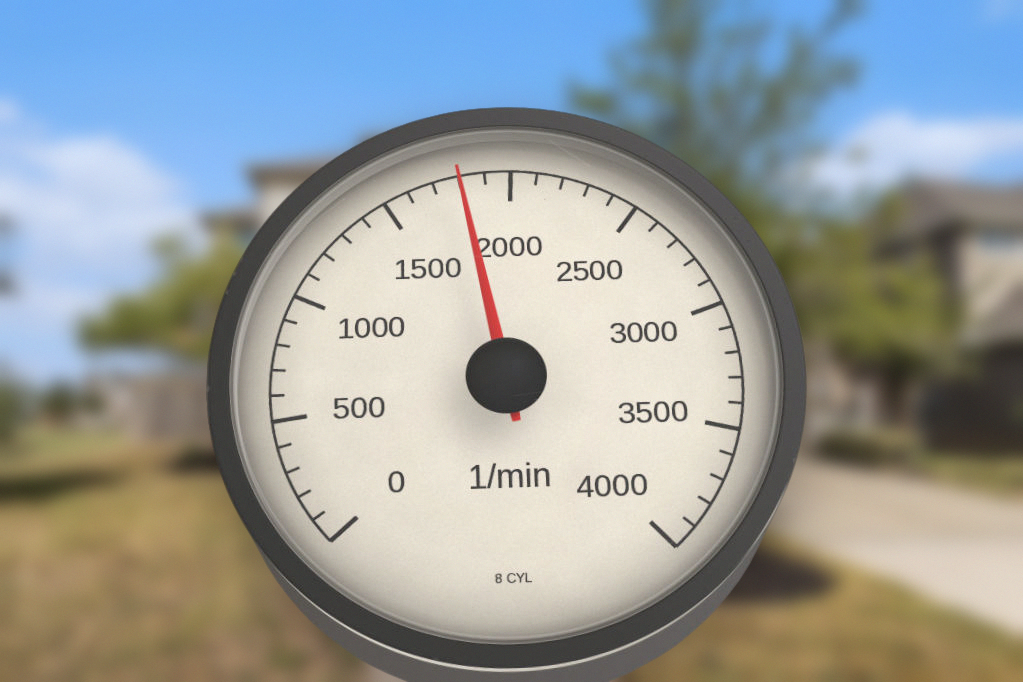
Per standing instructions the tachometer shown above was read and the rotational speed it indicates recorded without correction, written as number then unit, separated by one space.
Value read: 1800 rpm
